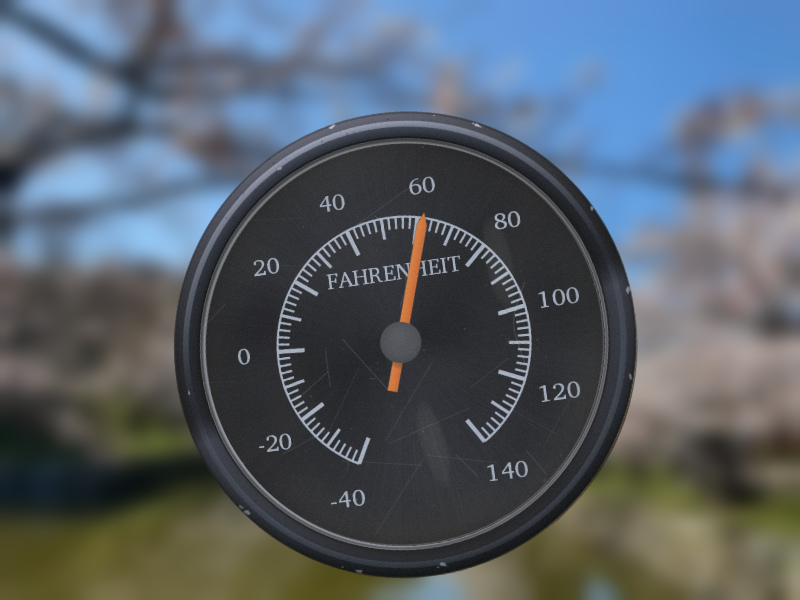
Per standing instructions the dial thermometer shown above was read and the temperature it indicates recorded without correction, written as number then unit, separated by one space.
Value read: 62 °F
